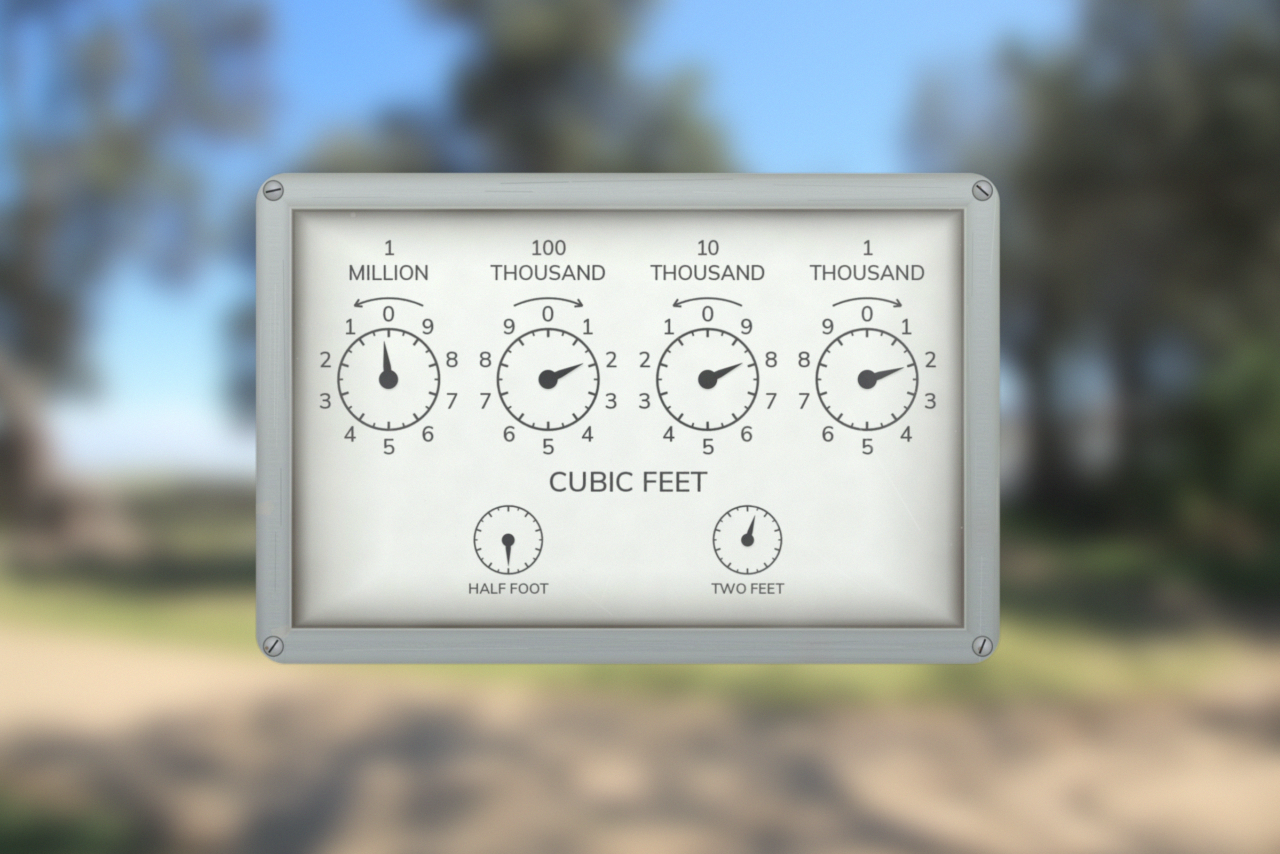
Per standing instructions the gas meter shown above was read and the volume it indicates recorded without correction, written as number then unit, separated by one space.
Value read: 18200 ft³
